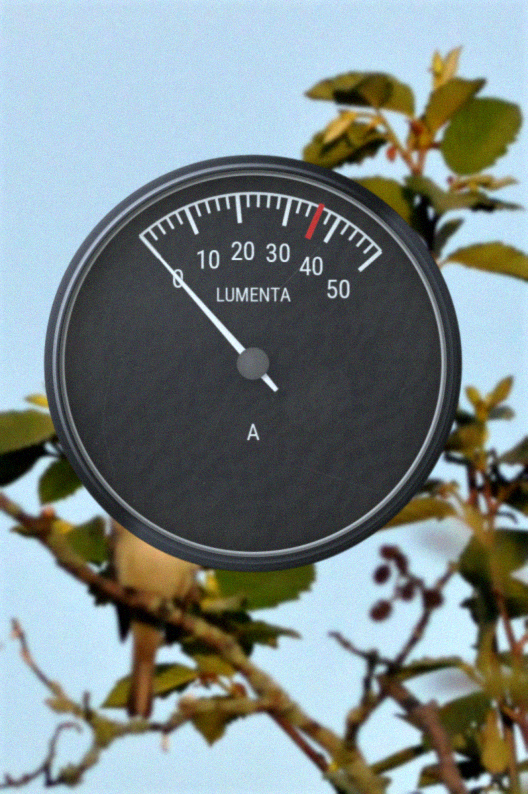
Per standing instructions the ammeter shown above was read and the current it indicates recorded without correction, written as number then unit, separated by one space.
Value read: 0 A
